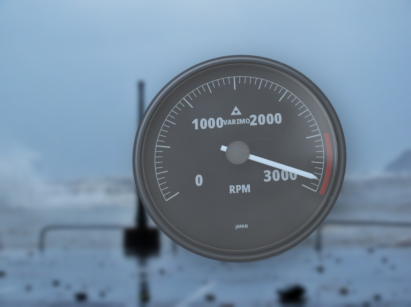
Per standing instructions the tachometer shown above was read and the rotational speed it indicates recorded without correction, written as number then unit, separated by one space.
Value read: 2900 rpm
